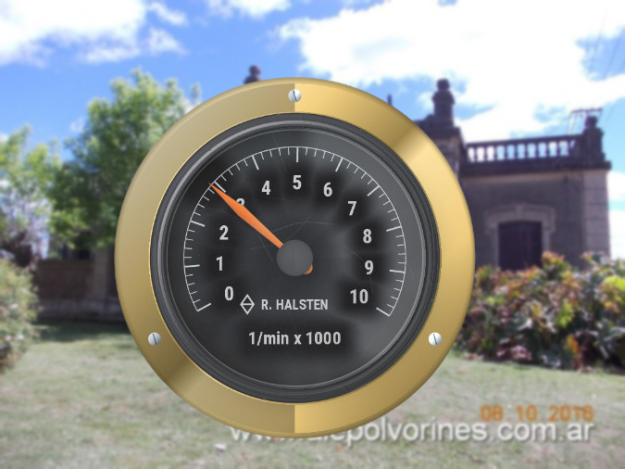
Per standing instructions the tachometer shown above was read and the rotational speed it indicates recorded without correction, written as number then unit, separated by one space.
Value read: 2900 rpm
